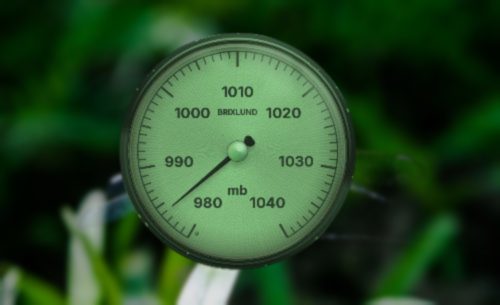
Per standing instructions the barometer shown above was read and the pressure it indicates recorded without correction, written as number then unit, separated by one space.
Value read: 984 mbar
